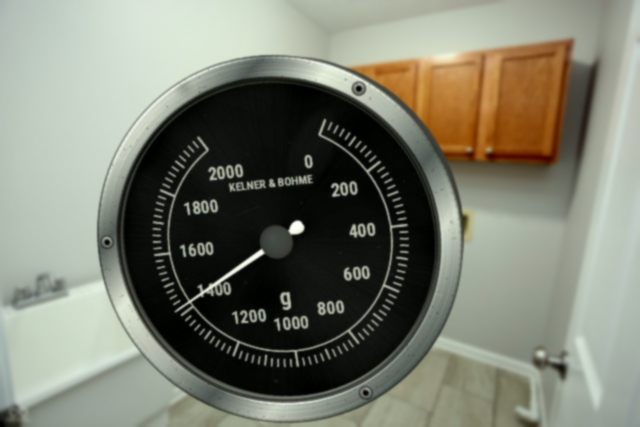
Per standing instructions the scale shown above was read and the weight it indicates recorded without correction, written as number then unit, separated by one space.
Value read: 1420 g
